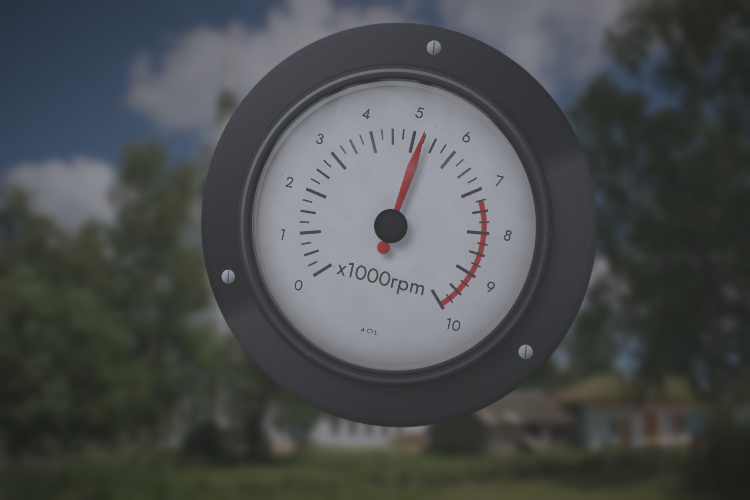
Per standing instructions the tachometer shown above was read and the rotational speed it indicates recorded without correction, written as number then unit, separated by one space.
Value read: 5250 rpm
